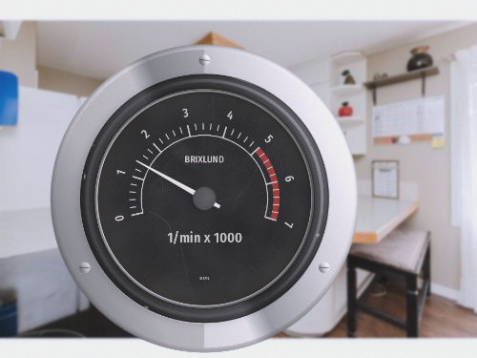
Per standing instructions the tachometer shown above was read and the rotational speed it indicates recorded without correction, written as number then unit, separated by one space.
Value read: 1400 rpm
